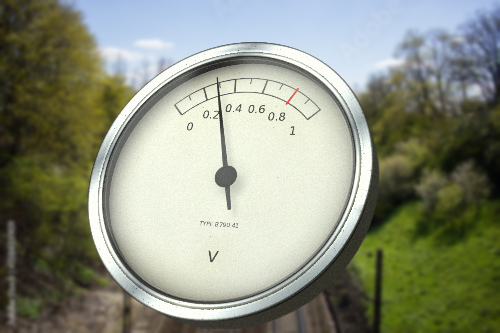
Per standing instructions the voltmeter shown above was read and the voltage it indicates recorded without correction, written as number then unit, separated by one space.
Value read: 0.3 V
